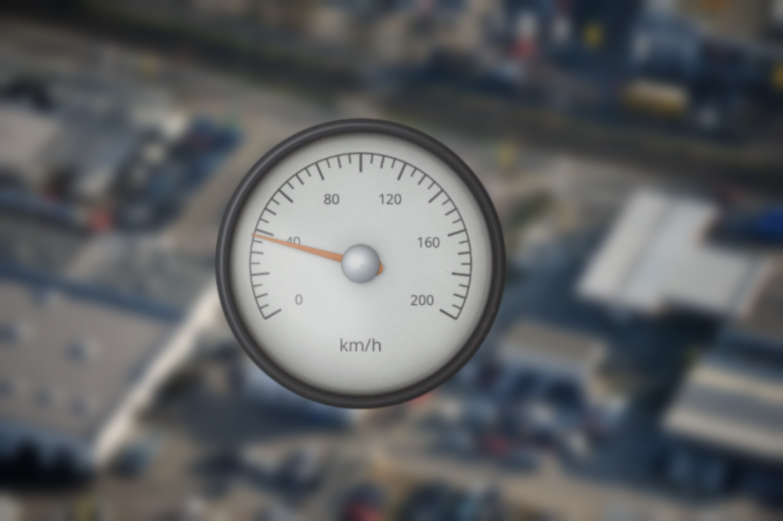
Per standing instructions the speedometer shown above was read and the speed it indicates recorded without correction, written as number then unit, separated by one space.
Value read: 37.5 km/h
